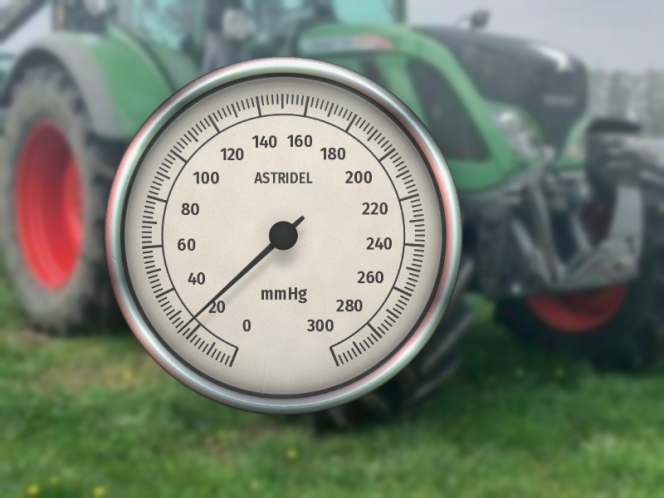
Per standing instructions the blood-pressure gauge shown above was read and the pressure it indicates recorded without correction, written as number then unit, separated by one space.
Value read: 24 mmHg
